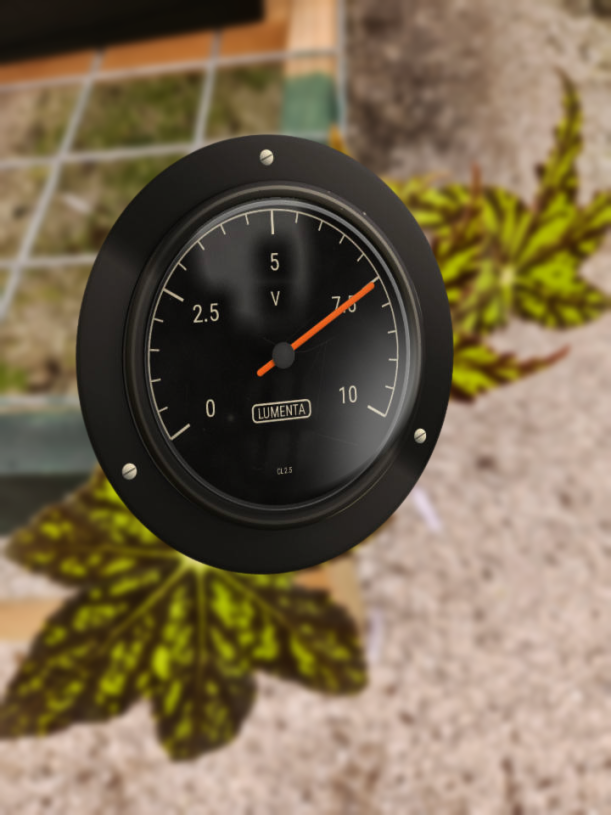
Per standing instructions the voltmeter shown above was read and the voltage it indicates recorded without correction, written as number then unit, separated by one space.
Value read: 7.5 V
